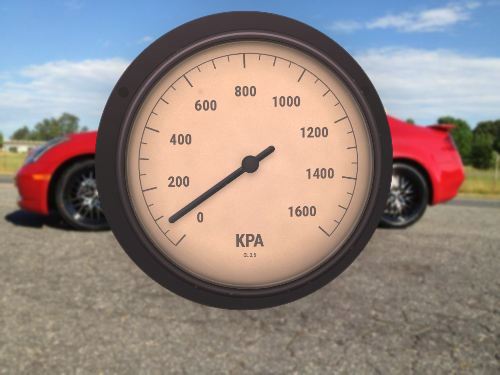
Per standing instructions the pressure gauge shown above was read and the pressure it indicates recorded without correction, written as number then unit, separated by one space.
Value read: 75 kPa
